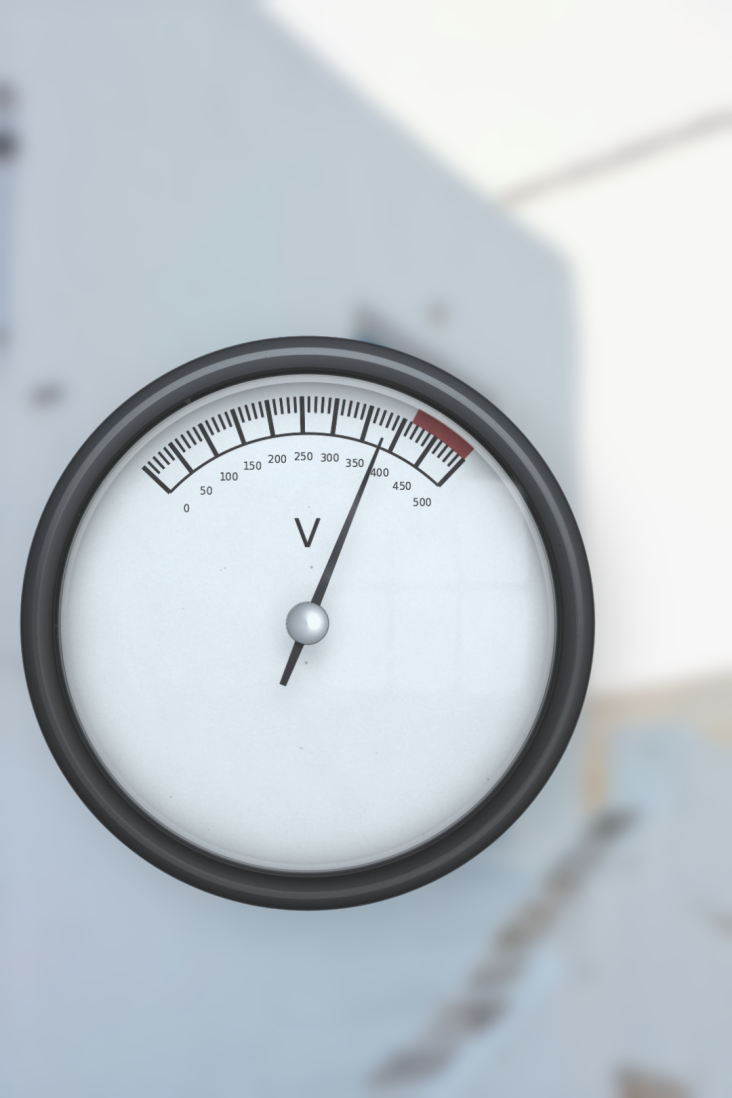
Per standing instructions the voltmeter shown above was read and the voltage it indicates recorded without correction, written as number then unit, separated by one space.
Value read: 380 V
